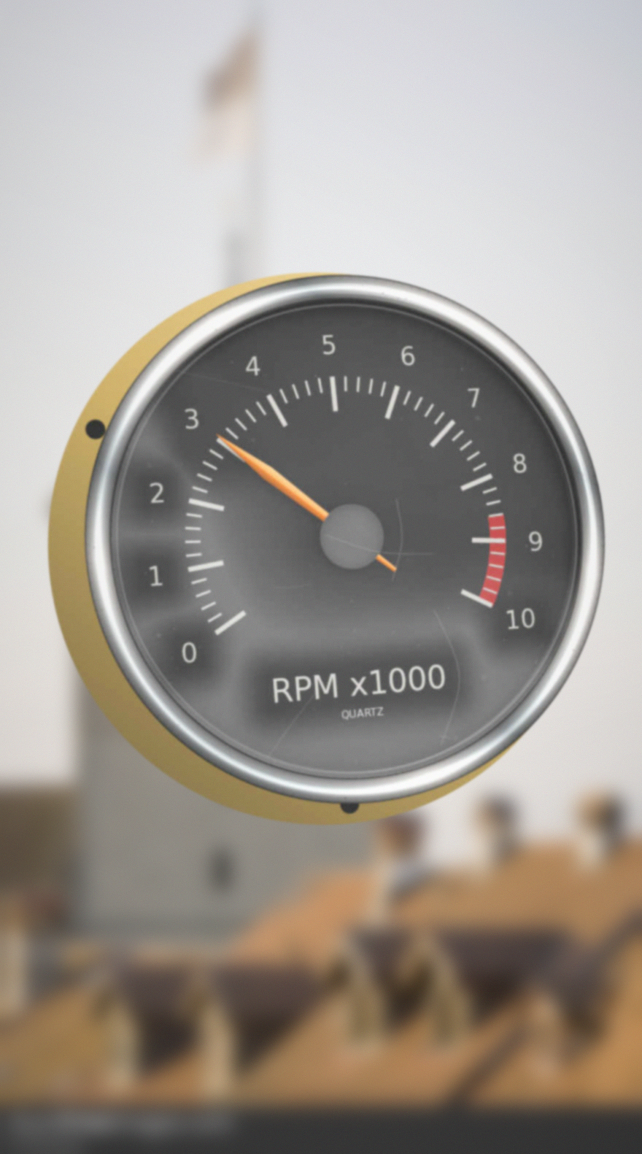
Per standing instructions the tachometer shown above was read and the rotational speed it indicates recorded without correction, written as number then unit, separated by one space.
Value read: 3000 rpm
